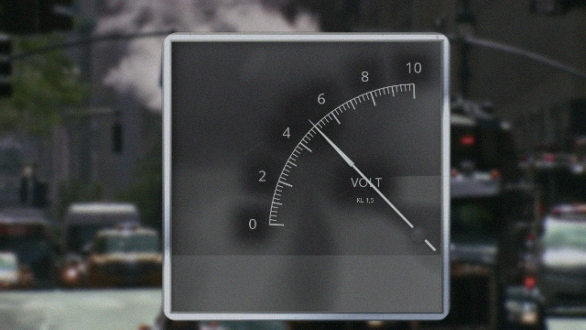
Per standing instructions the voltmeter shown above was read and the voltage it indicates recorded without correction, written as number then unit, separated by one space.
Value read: 5 V
